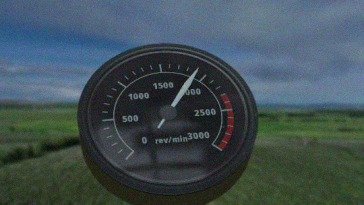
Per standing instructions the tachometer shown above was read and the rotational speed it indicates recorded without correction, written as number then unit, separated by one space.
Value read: 1900 rpm
